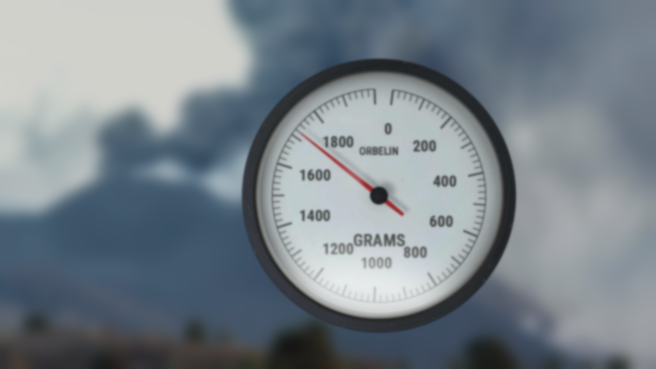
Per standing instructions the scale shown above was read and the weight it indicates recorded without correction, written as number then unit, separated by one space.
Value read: 1720 g
